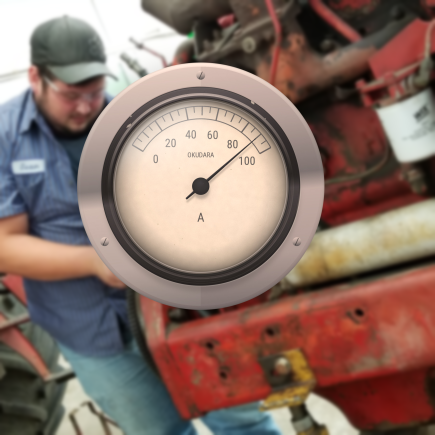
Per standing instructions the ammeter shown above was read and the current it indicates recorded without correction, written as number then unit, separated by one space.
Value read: 90 A
